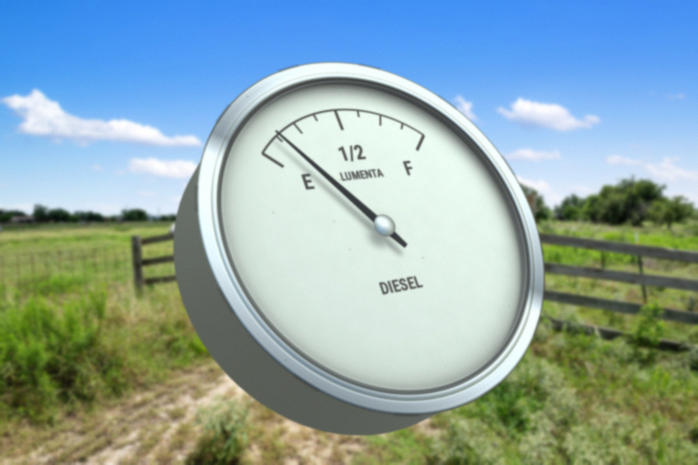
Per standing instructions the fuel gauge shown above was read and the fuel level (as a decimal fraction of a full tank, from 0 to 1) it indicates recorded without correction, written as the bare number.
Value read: 0.125
